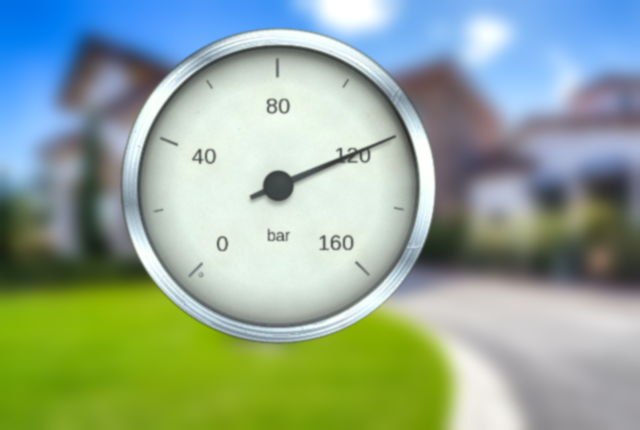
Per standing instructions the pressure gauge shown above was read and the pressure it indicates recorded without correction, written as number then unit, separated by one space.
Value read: 120 bar
